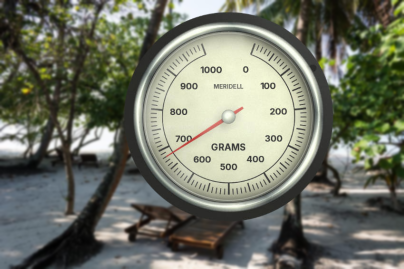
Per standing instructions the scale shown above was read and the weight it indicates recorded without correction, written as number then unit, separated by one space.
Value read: 680 g
